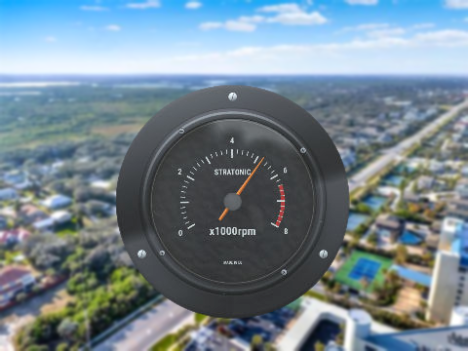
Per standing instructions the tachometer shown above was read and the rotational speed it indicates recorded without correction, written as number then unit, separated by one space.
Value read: 5200 rpm
